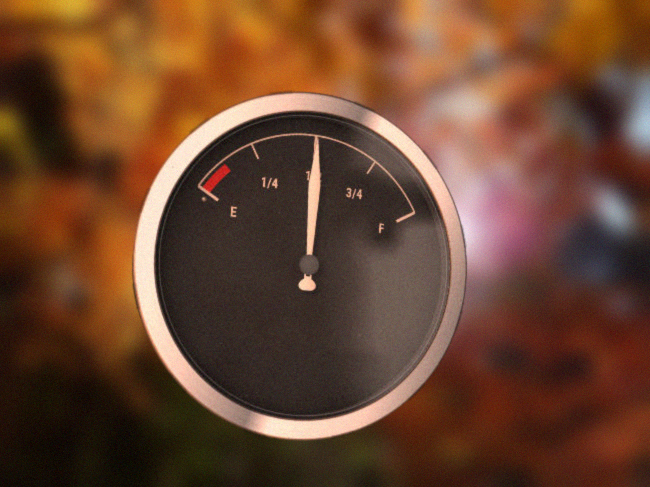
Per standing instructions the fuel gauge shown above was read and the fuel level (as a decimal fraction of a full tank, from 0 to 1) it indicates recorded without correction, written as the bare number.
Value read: 0.5
